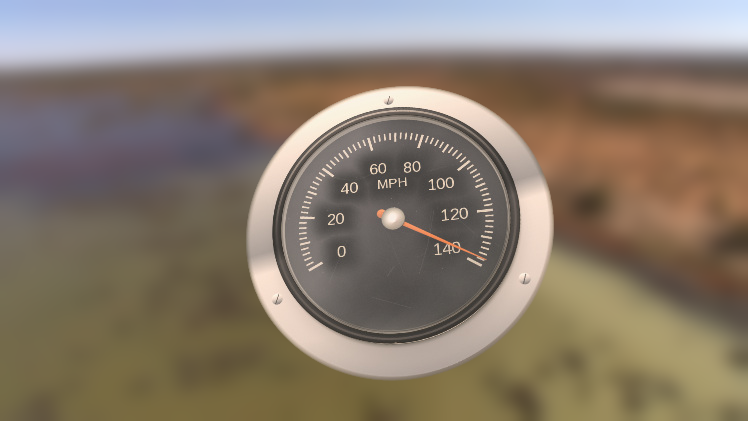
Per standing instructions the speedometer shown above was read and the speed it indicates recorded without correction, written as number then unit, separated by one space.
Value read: 138 mph
